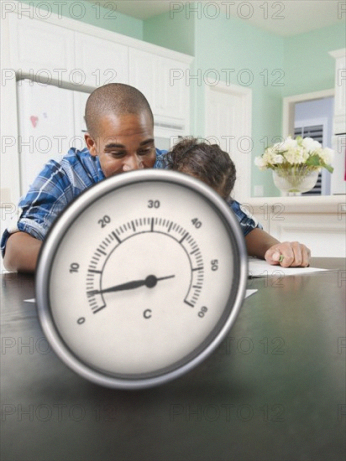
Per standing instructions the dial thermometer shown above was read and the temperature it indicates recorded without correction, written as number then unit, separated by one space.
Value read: 5 °C
